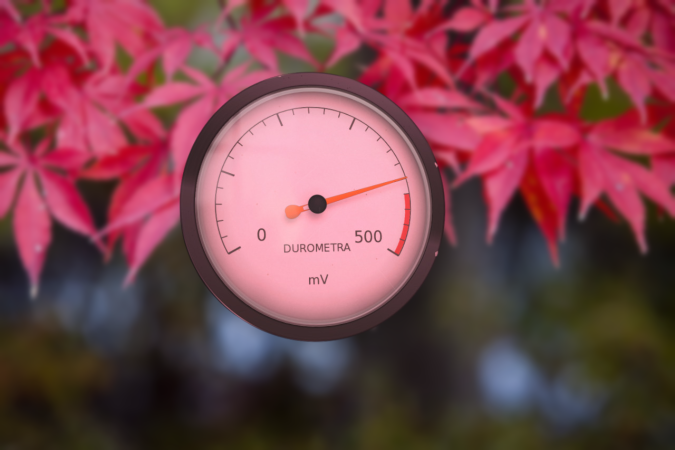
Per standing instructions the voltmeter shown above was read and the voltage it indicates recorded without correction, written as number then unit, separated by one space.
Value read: 400 mV
